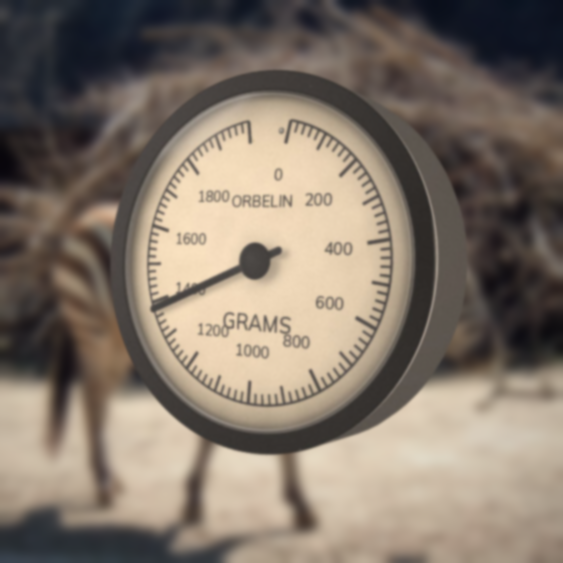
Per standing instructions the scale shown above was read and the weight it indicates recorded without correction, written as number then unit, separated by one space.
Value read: 1380 g
